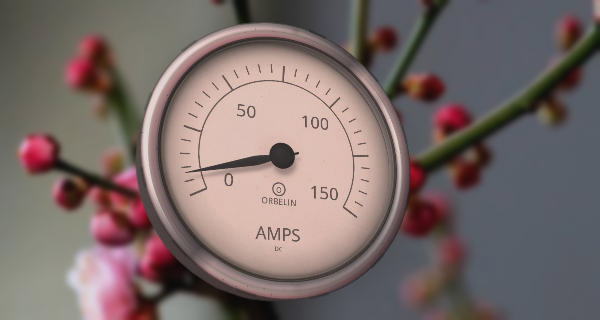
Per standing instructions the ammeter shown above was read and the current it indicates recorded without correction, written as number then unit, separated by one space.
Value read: 7.5 A
